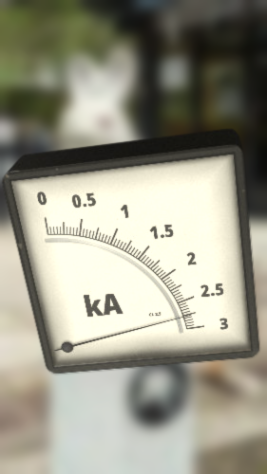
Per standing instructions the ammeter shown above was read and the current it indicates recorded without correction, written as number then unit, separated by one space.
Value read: 2.75 kA
